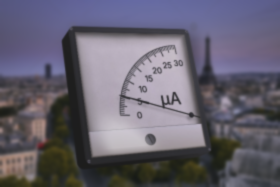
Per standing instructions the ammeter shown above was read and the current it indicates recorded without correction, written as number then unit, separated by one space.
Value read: 5 µA
